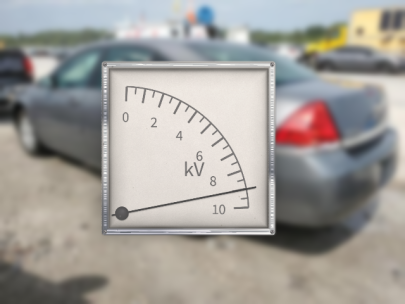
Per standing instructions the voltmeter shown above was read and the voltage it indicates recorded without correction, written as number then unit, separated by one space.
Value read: 9 kV
